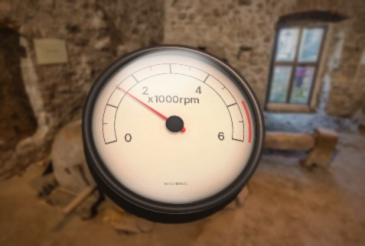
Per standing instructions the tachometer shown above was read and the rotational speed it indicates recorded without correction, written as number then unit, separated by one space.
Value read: 1500 rpm
